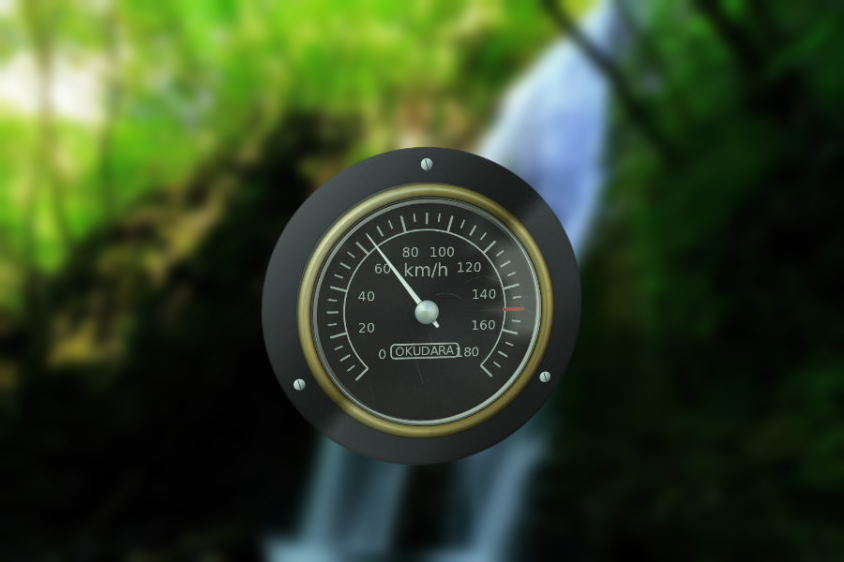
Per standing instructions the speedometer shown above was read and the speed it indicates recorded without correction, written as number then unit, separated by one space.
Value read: 65 km/h
